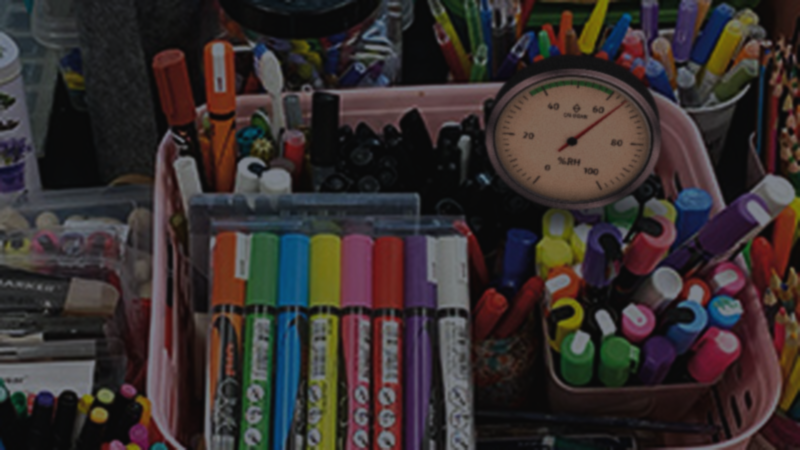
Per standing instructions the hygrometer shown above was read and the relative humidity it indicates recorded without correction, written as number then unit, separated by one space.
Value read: 64 %
